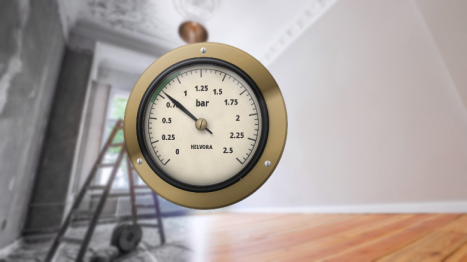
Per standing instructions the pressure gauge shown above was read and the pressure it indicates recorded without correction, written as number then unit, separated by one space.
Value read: 0.8 bar
